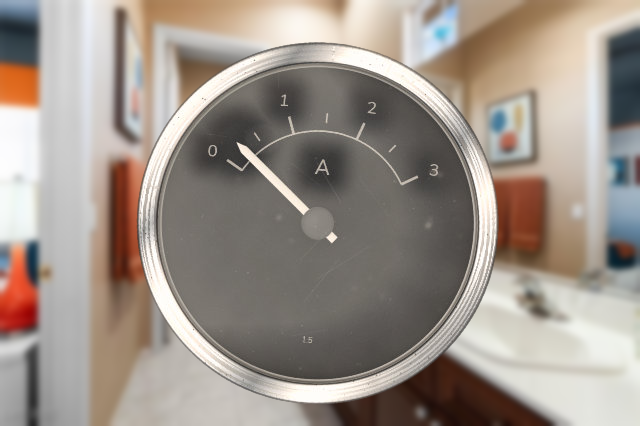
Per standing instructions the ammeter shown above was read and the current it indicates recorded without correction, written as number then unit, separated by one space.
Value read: 0.25 A
